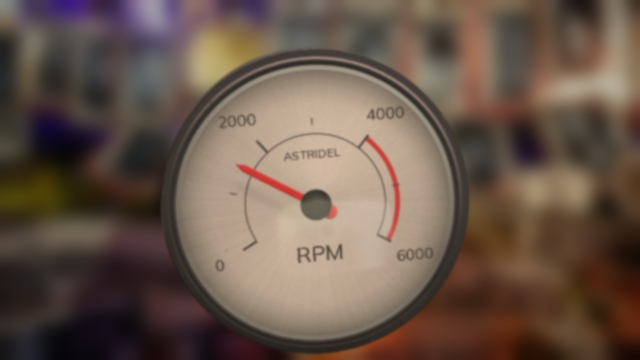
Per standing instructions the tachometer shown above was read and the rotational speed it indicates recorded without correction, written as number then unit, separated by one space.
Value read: 1500 rpm
